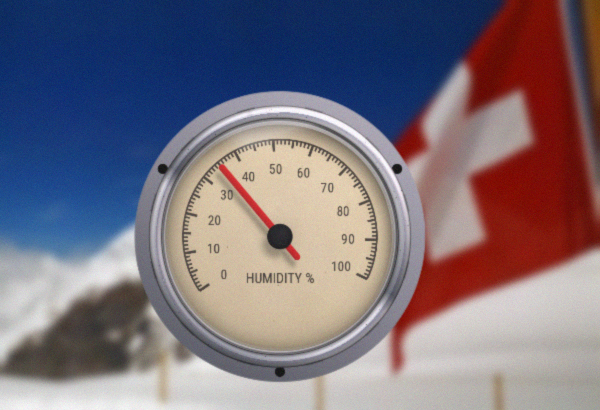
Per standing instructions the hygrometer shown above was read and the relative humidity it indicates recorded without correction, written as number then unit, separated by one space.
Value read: 35 %
